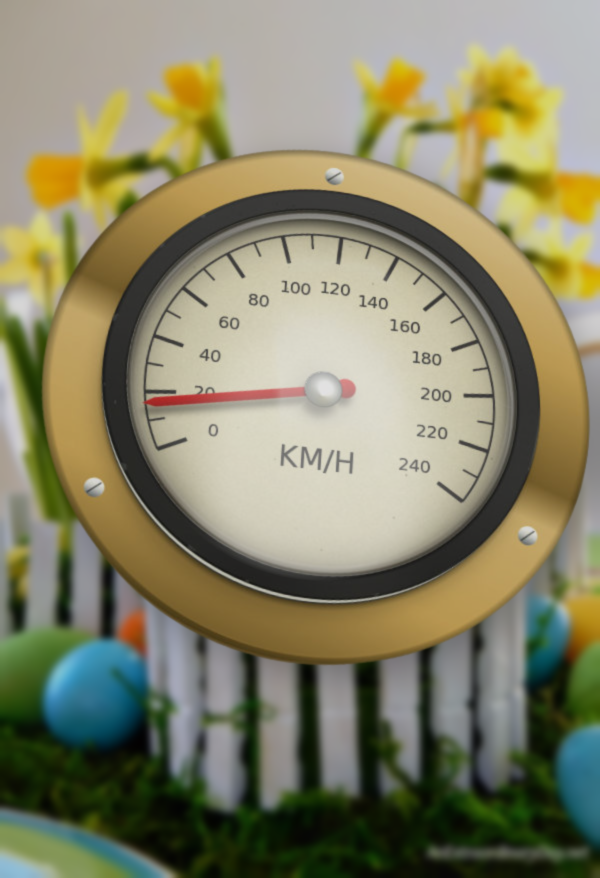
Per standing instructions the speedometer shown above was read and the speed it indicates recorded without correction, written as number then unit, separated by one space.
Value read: 15 km/h
